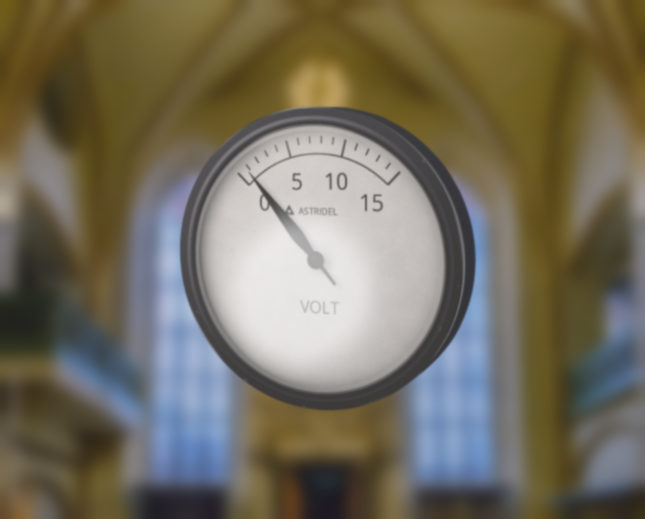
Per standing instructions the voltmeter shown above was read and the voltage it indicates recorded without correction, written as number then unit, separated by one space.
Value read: 1 V
